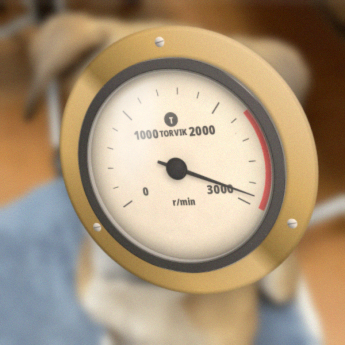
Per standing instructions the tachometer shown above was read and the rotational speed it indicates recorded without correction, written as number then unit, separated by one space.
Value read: 2900 rpm
